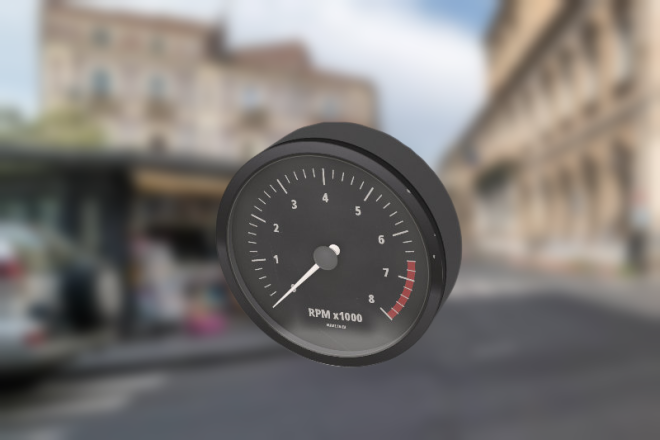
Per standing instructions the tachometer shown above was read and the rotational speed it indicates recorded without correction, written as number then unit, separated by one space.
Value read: 0 rpm
